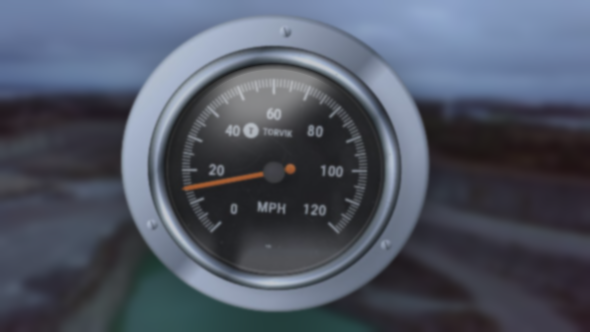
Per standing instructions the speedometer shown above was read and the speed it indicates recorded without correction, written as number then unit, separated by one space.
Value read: 15 mph
